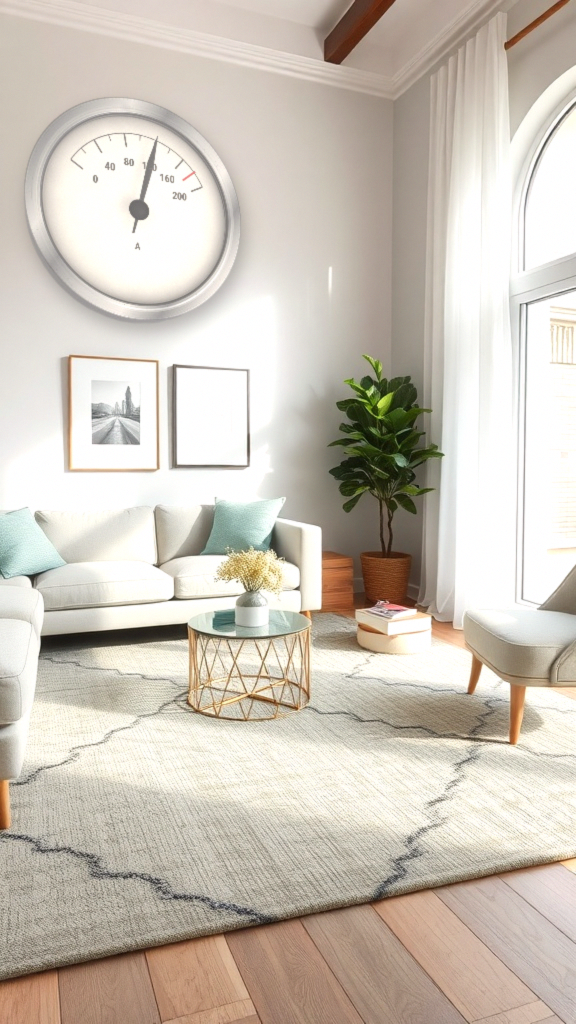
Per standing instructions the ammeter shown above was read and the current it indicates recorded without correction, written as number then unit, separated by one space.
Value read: 120 A
